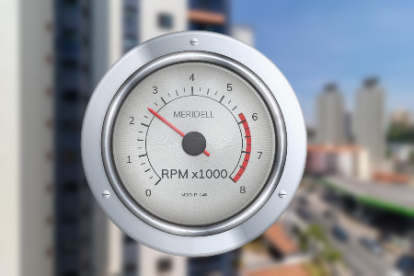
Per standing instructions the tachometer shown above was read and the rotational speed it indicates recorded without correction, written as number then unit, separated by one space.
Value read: 2500 rpm
